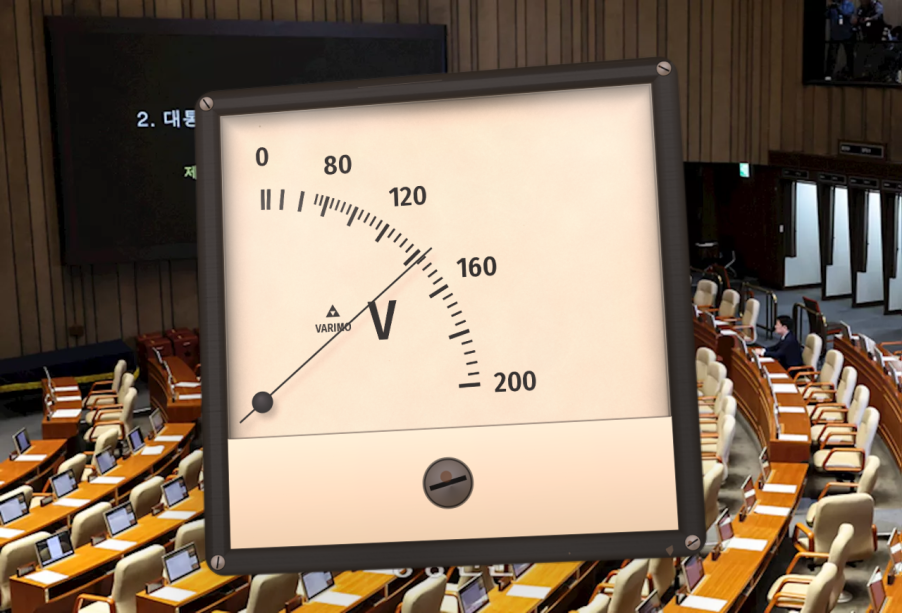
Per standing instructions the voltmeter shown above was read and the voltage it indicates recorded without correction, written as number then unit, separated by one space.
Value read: 144 V
